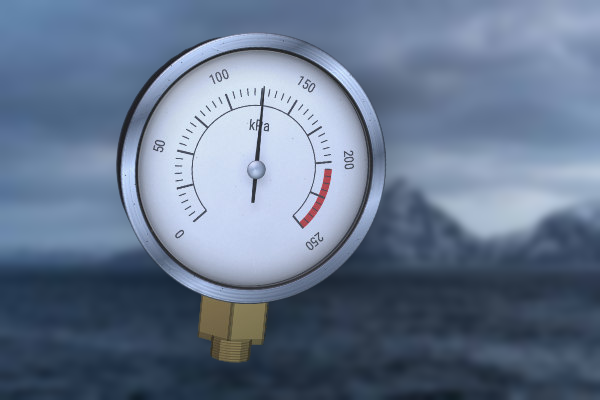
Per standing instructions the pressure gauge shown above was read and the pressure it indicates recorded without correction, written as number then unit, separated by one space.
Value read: 125 kPa
